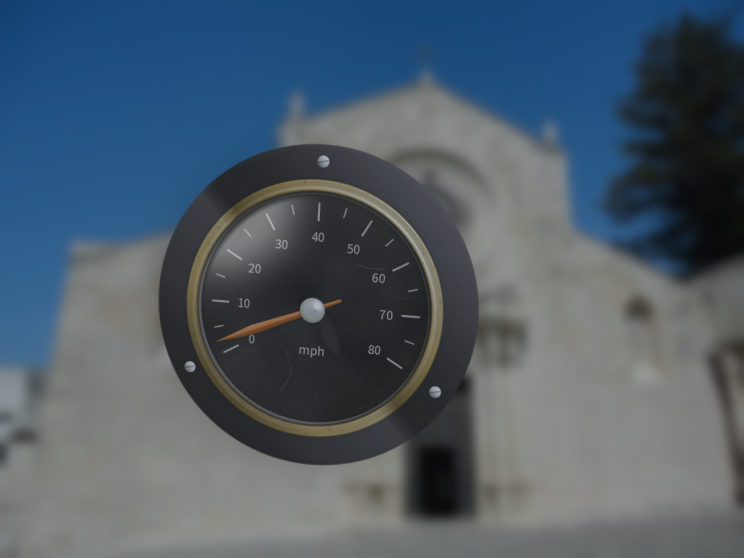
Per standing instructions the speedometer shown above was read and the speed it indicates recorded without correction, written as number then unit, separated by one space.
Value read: 2.5 mph
